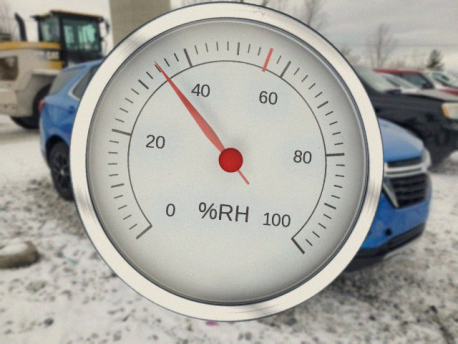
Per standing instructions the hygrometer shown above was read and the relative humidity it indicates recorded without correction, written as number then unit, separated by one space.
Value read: 34 %
